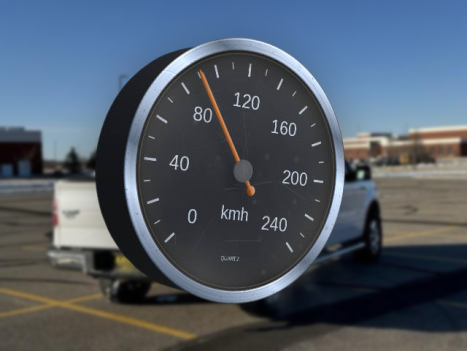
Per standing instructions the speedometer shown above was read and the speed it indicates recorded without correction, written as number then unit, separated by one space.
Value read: 90 km/h
